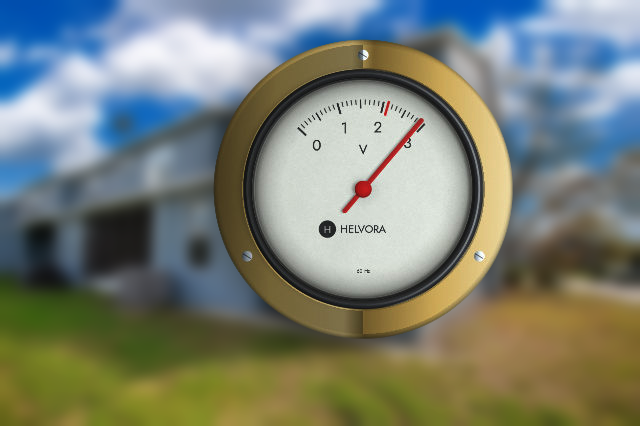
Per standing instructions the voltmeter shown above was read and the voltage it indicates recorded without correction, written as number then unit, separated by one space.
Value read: 2.9 V
